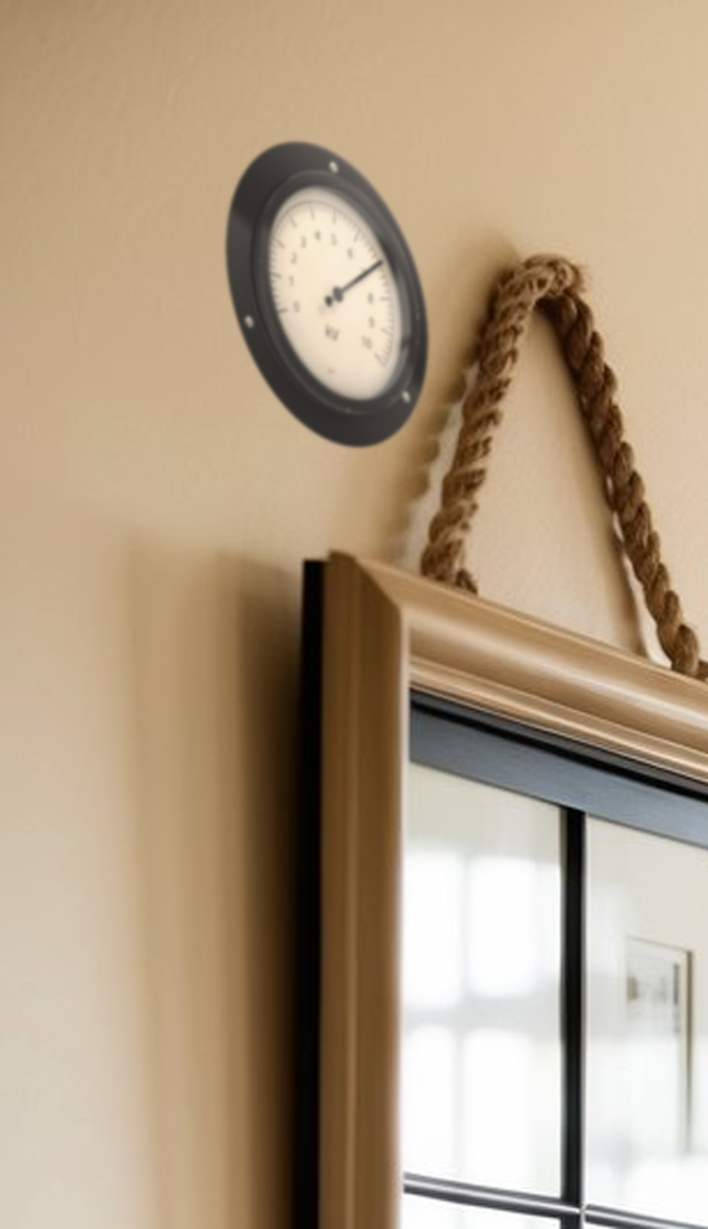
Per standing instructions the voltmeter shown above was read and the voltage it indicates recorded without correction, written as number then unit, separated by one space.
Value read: 7 kV
